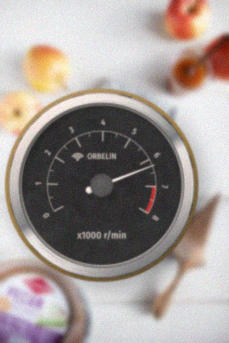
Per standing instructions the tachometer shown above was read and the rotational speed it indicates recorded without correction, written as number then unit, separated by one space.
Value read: 6250 rpm
